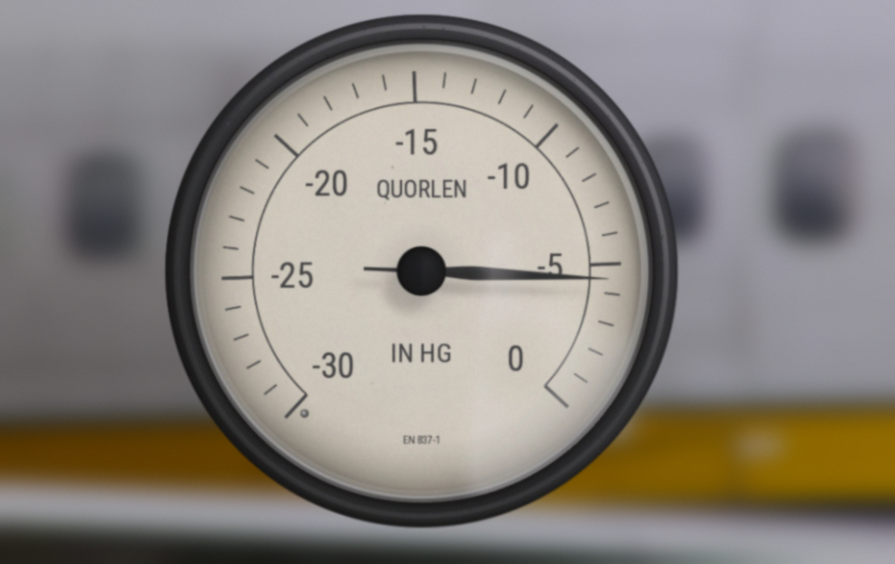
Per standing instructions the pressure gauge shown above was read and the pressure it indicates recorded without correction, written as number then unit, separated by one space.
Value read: -4.5 inHg
